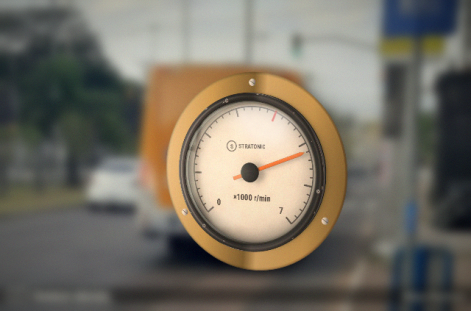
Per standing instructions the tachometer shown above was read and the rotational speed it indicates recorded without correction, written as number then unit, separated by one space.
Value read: 5200 rpm
